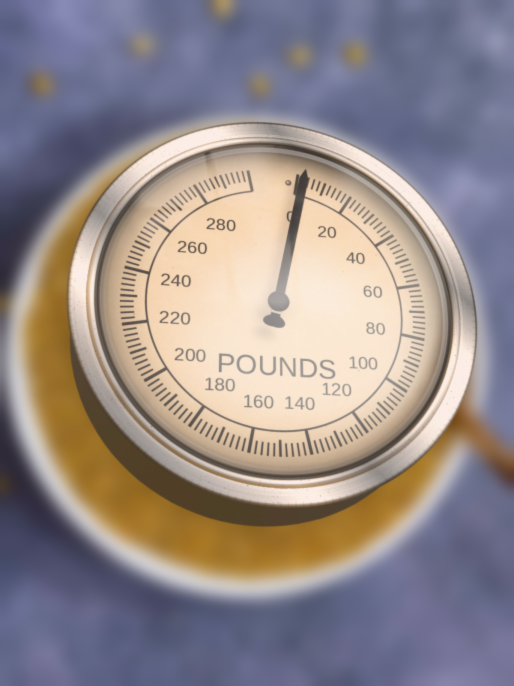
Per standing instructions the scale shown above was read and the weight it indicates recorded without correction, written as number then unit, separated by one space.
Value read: 2 lb
